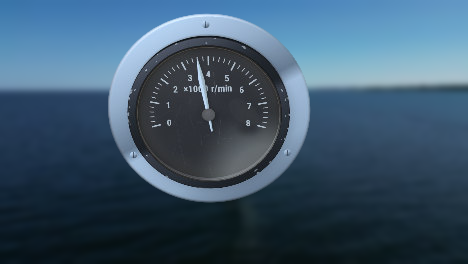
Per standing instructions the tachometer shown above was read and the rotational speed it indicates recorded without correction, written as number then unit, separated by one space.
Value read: 3600 rpm
